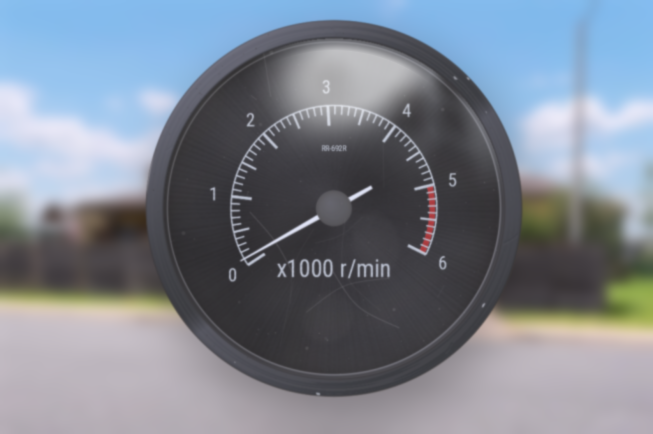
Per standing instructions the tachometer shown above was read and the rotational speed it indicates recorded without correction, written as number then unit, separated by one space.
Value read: 100 rpm
